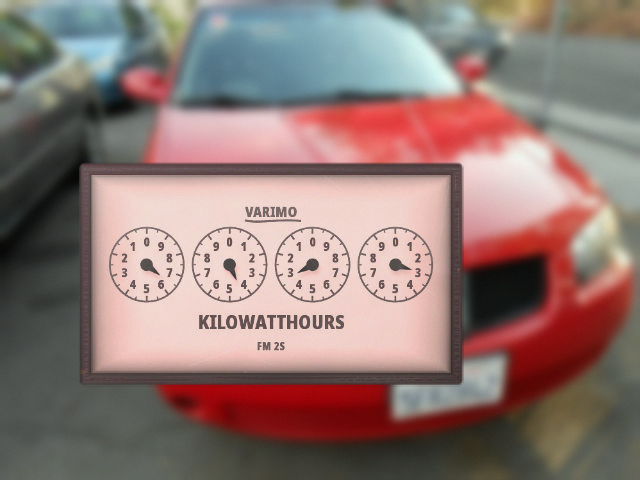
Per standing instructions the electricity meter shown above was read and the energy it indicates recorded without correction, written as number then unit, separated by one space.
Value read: 6433 kWh
